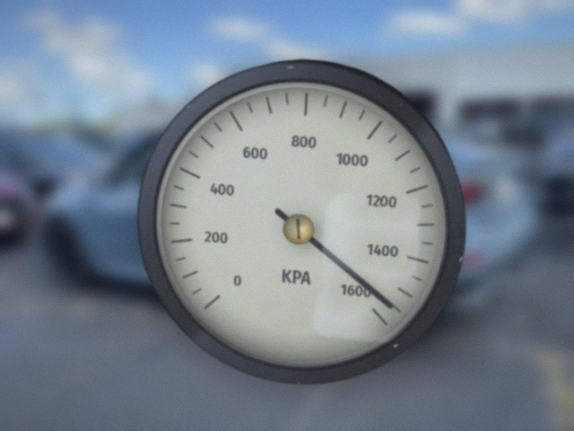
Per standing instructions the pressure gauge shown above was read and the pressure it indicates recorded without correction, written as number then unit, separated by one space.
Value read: 1550 kPa
